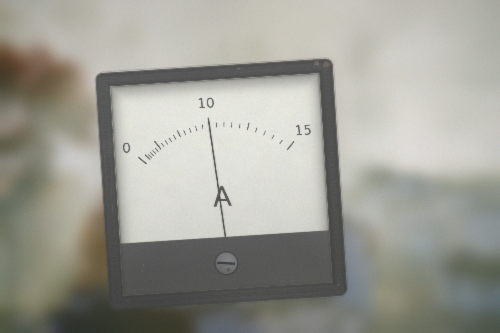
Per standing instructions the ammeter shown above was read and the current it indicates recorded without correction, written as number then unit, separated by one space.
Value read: 10 A
